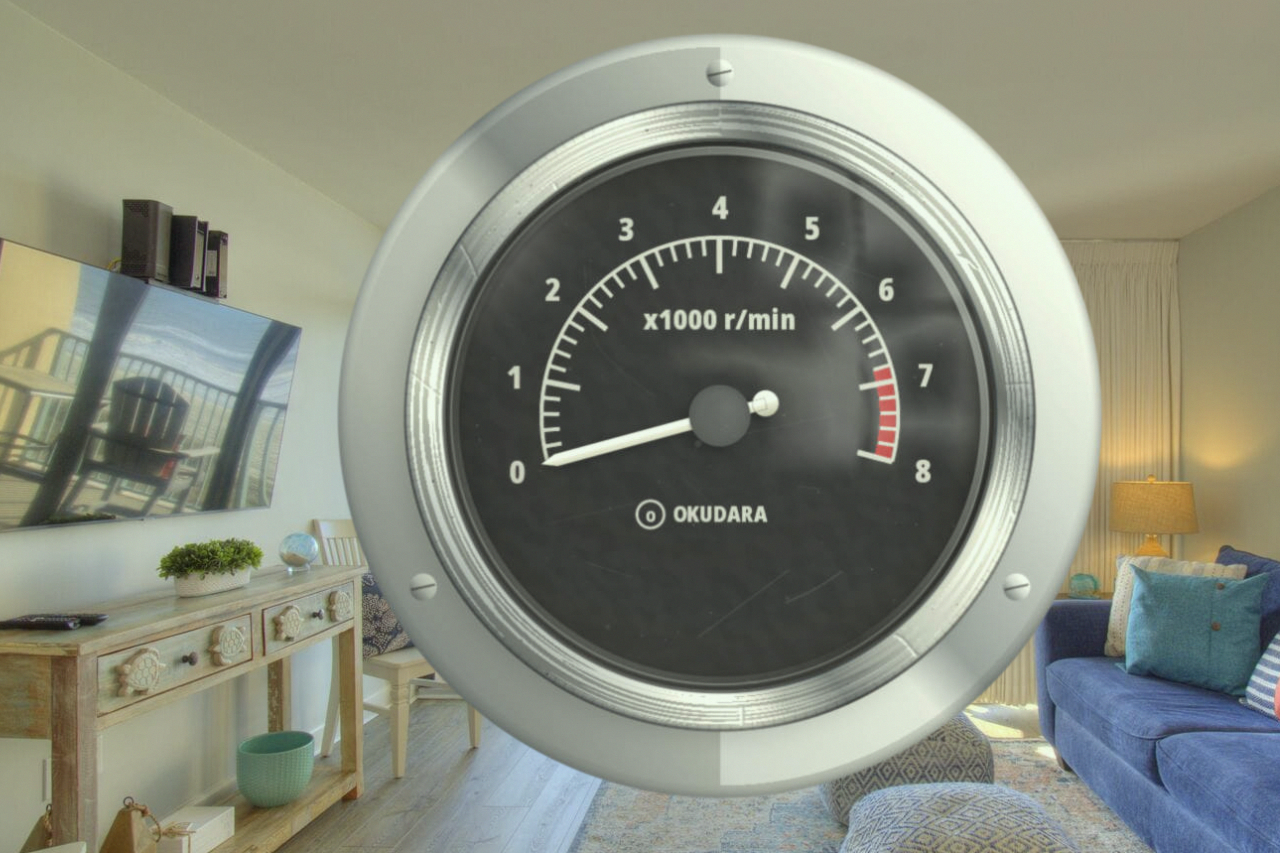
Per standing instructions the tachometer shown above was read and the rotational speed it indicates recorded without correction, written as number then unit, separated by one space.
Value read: 0 rpm
